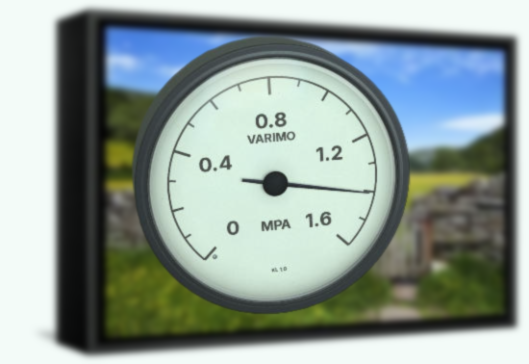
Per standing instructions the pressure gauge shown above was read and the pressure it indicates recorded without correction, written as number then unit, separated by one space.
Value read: 1.4 MPa
